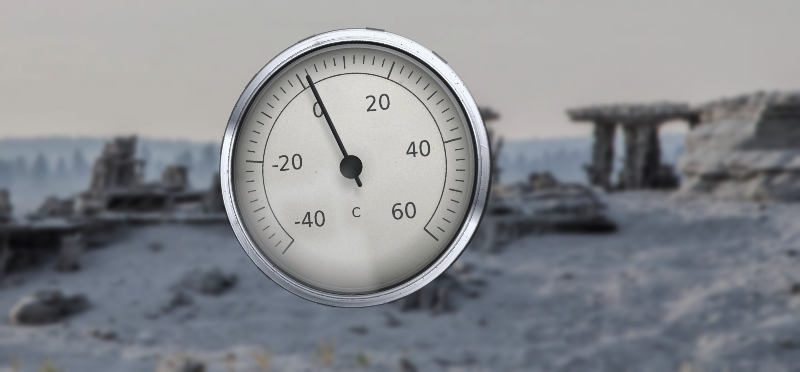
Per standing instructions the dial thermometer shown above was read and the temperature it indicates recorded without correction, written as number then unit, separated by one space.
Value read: 2 °C
